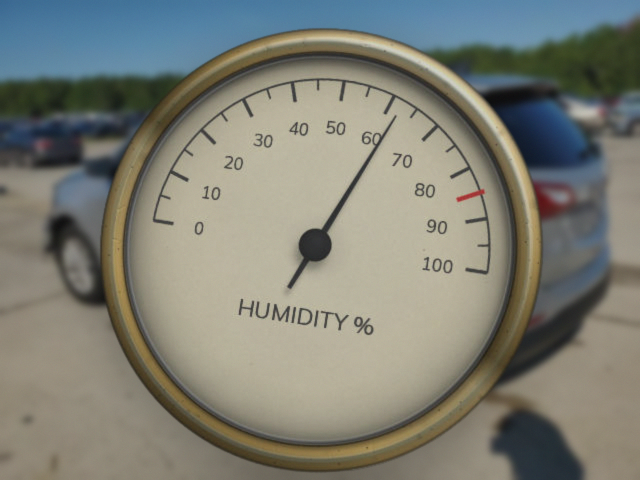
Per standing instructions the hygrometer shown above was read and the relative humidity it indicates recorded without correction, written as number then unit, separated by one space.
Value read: 62.5 %
